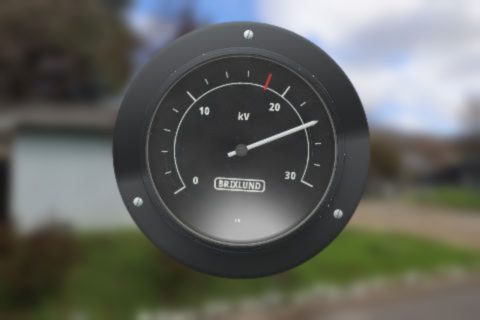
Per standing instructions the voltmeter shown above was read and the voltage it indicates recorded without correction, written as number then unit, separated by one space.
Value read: 24 kV
